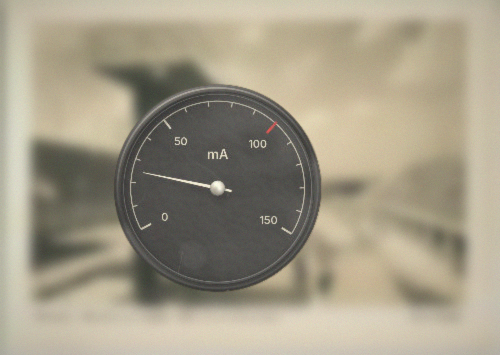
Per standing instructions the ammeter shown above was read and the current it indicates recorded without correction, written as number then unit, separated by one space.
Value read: 25 mA
